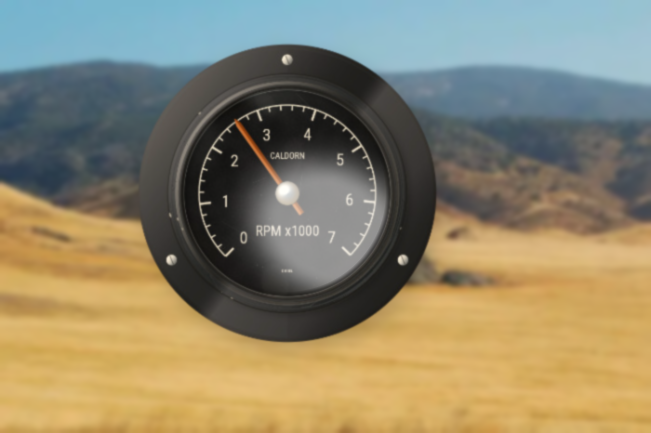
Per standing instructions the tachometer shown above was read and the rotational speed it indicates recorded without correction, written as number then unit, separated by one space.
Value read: 2600 rpm
